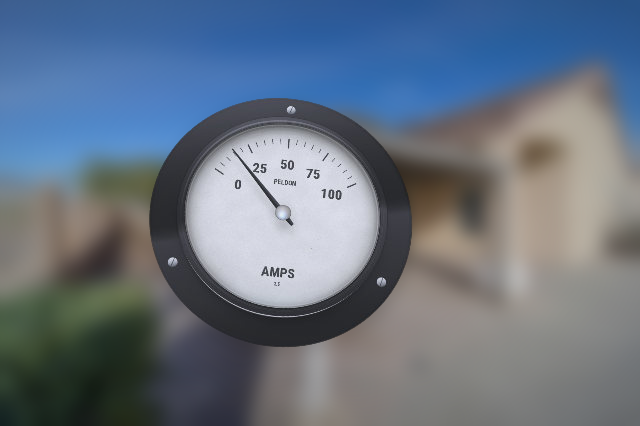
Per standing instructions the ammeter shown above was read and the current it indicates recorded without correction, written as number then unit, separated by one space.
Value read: 15 A
